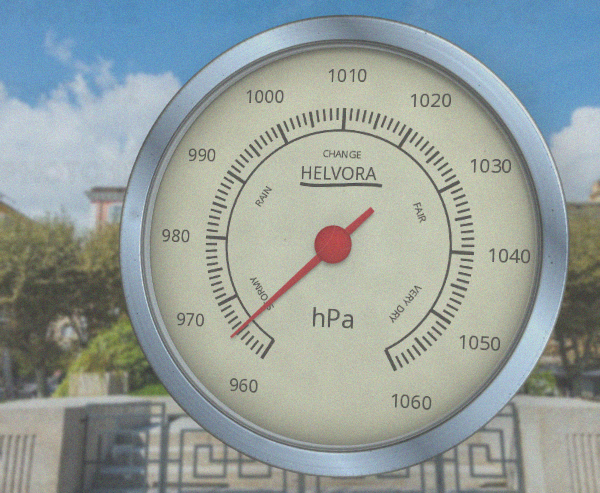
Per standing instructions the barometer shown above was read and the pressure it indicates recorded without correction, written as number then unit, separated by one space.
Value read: 965 hPa
